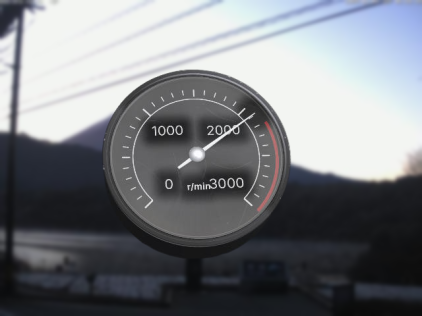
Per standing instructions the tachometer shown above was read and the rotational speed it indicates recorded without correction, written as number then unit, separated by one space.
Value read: 2100 rpm
